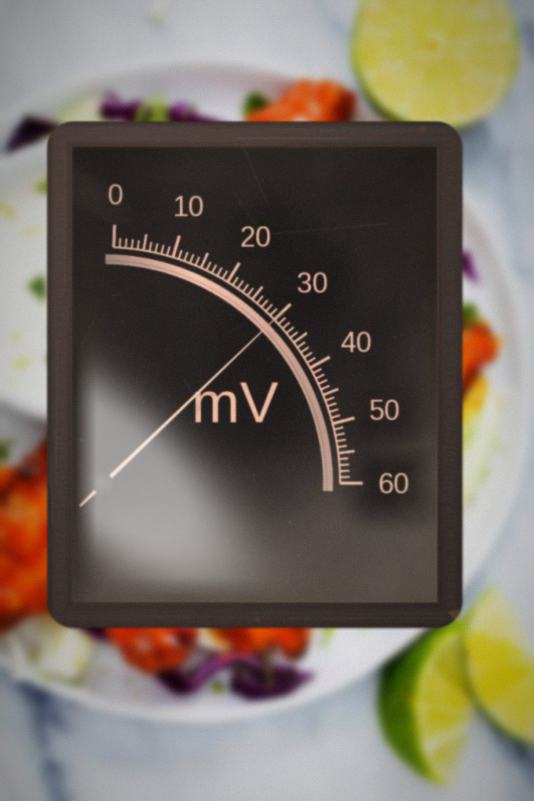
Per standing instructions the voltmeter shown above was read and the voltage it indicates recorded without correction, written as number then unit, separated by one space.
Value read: 30 mV
